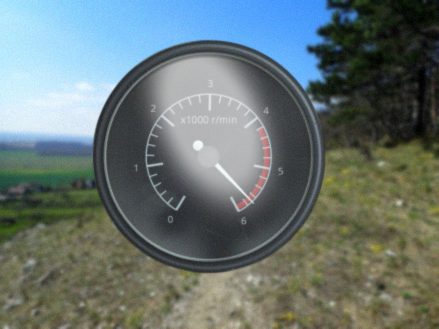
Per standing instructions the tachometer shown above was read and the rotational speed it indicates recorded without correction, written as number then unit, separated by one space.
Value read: 5700 rpm
